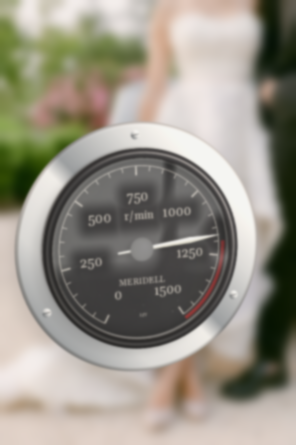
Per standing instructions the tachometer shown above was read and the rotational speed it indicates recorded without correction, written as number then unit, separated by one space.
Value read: 1175 rpm
